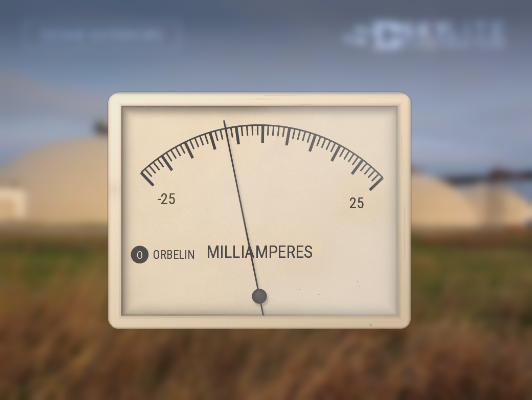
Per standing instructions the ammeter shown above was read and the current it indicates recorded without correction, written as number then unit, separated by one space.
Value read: -7 mA
